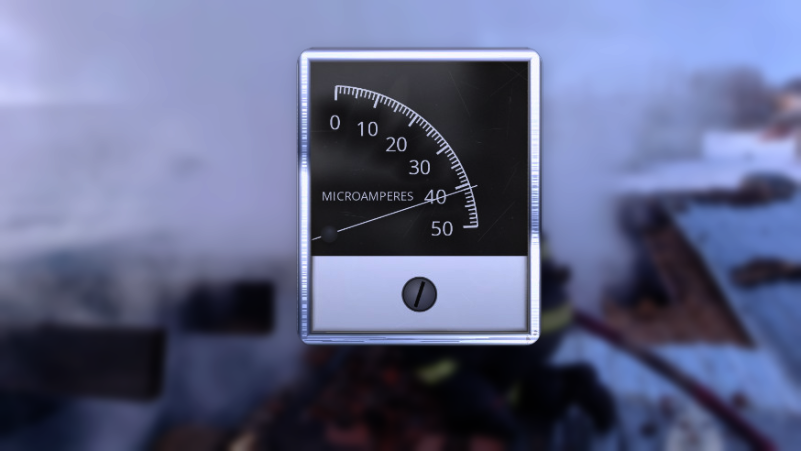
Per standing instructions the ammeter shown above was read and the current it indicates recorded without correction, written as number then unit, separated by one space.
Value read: 41 µA
